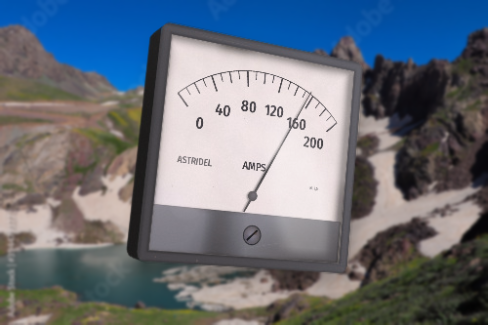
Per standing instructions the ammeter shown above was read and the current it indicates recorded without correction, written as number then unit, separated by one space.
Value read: 155 A
